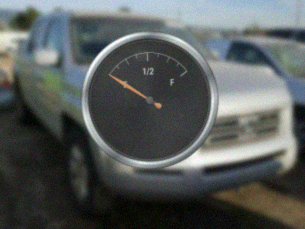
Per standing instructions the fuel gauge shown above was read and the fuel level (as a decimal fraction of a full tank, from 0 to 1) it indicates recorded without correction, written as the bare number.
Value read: 0
